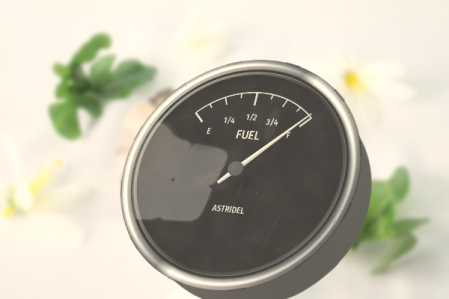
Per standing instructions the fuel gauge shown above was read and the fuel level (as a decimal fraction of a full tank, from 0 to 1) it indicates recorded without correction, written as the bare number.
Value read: 1
